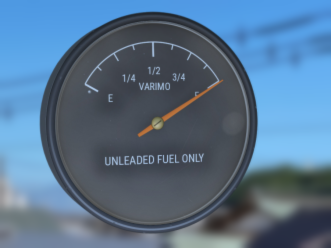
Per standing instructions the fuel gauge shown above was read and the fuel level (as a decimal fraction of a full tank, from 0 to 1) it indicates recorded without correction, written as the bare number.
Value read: 1
